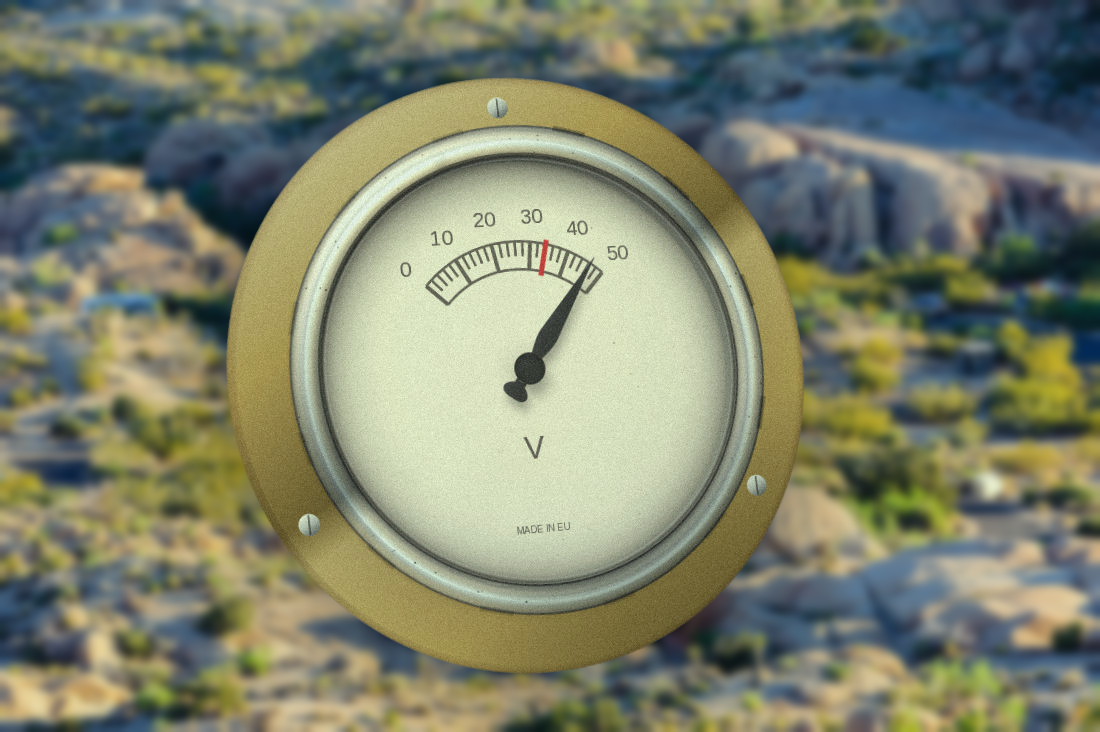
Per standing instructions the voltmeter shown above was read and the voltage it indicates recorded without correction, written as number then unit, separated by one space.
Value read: 46 V
